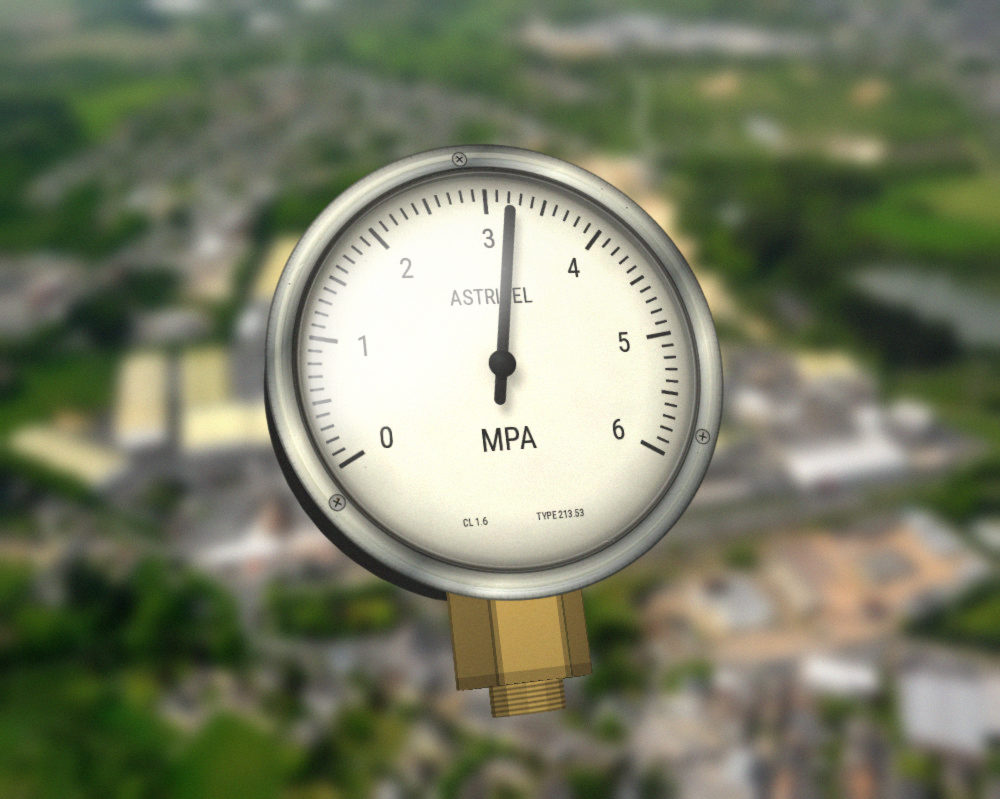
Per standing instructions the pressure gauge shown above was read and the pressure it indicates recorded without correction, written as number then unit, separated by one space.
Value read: 3.2 MPa
